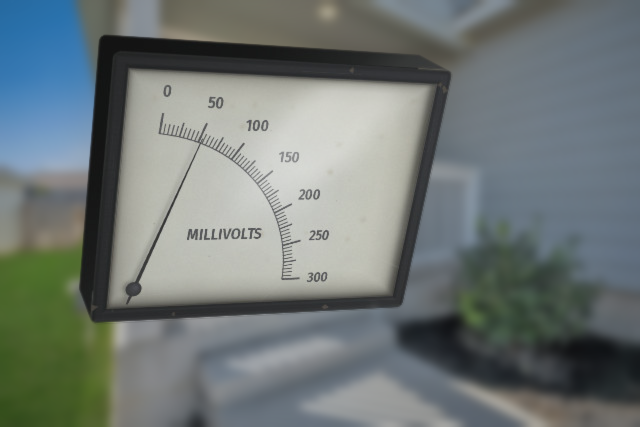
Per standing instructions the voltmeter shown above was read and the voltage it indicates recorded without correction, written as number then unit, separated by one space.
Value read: 50 mV
